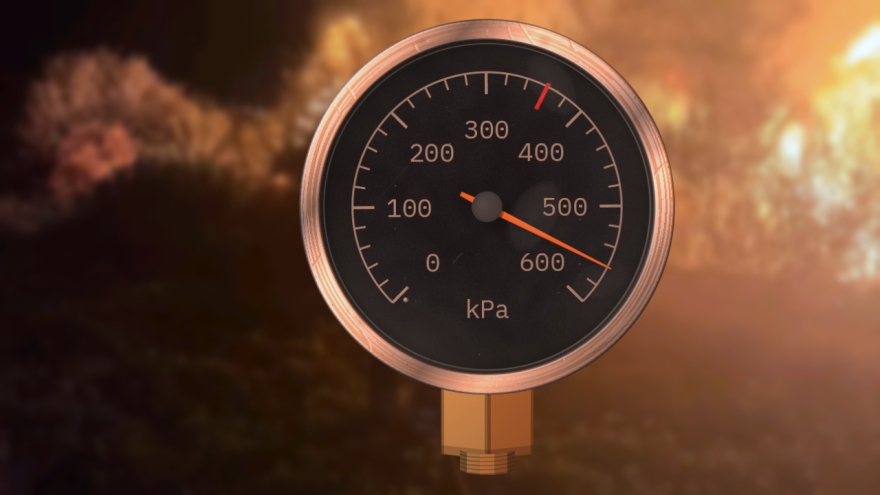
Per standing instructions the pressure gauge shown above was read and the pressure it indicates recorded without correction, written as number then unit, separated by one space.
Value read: 560 kPa
